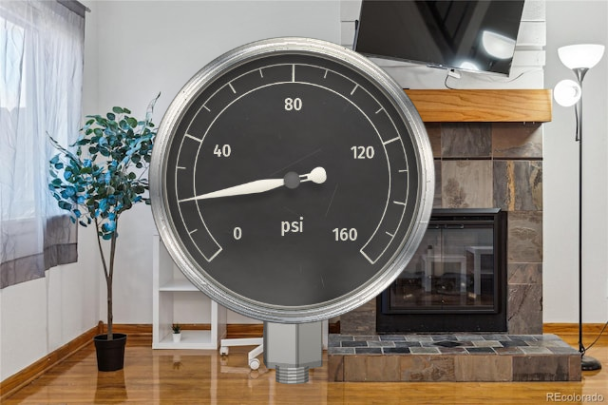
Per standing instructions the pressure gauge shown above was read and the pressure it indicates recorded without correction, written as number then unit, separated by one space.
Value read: 20 psi
